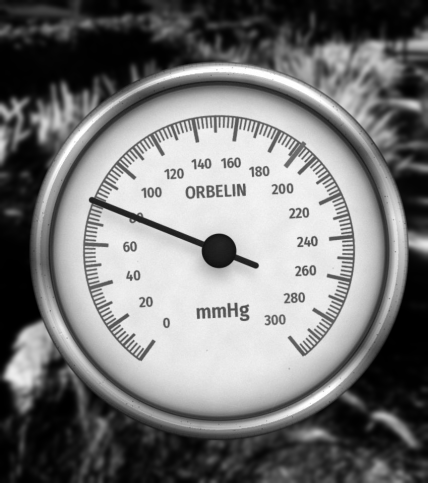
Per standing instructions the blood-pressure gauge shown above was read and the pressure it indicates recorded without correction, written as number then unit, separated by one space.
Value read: 80 mmHg
